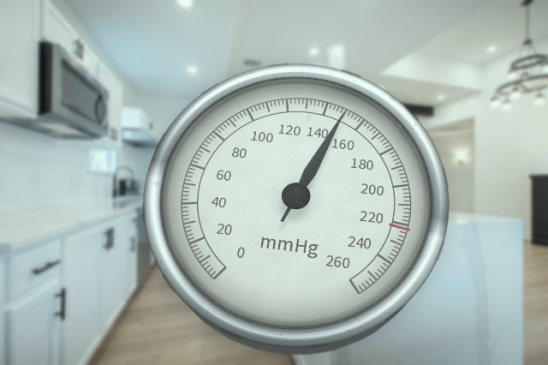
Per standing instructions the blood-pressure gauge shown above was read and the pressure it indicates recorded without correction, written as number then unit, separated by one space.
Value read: 150 mmHg
